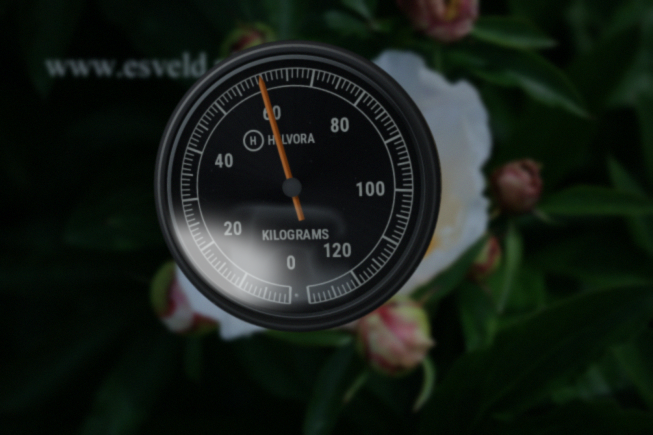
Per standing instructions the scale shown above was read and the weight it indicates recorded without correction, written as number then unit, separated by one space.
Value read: 60 kg
